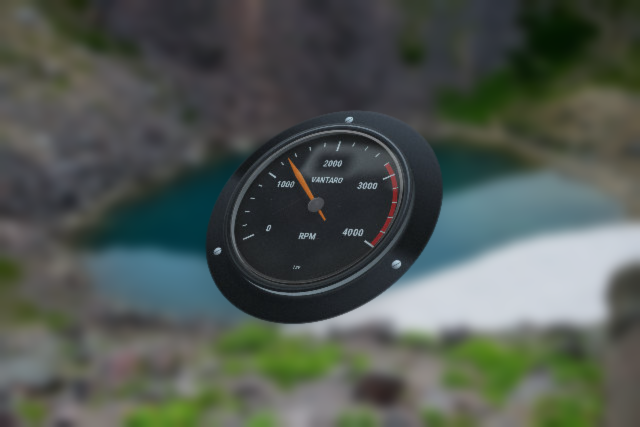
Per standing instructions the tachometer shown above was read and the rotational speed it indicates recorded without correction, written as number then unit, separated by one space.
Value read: 1300 rpm
